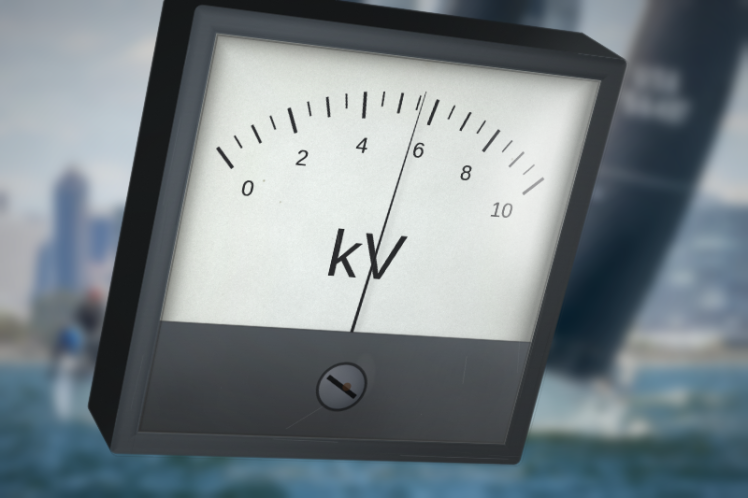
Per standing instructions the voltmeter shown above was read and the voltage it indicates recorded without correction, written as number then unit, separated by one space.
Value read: 5.5 kV
